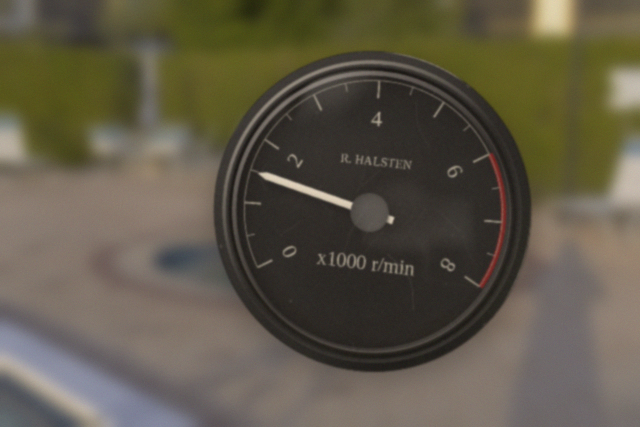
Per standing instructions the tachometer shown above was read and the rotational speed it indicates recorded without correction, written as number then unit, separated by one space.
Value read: 1500 rpm
